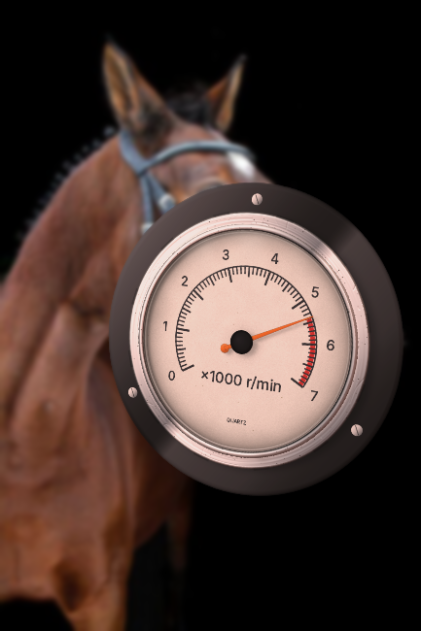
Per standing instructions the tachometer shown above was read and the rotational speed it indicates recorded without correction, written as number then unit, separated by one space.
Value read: 5400 rpm
